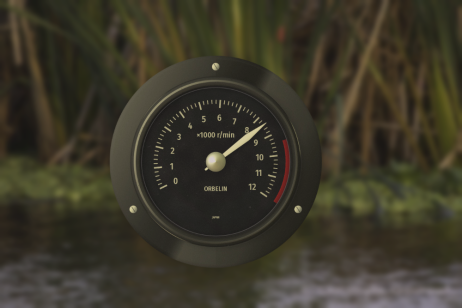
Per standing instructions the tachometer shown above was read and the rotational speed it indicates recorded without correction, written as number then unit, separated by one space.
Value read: 8400 rpm
